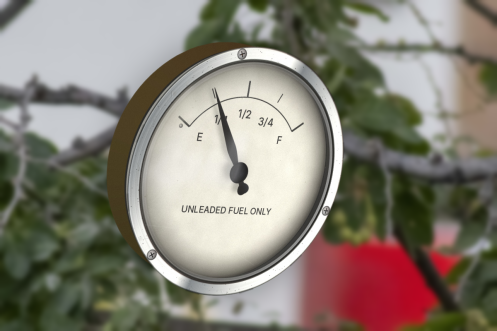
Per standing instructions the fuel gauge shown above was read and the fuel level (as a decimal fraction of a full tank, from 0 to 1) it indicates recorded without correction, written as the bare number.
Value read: 0.25
